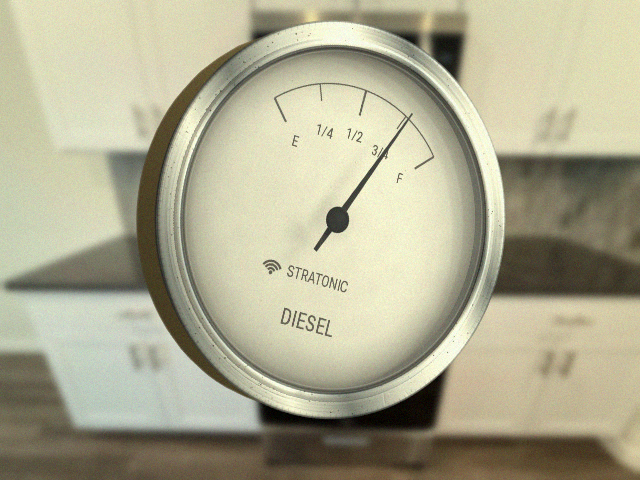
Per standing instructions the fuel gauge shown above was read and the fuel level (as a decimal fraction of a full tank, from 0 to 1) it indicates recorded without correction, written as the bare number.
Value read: 0.75
